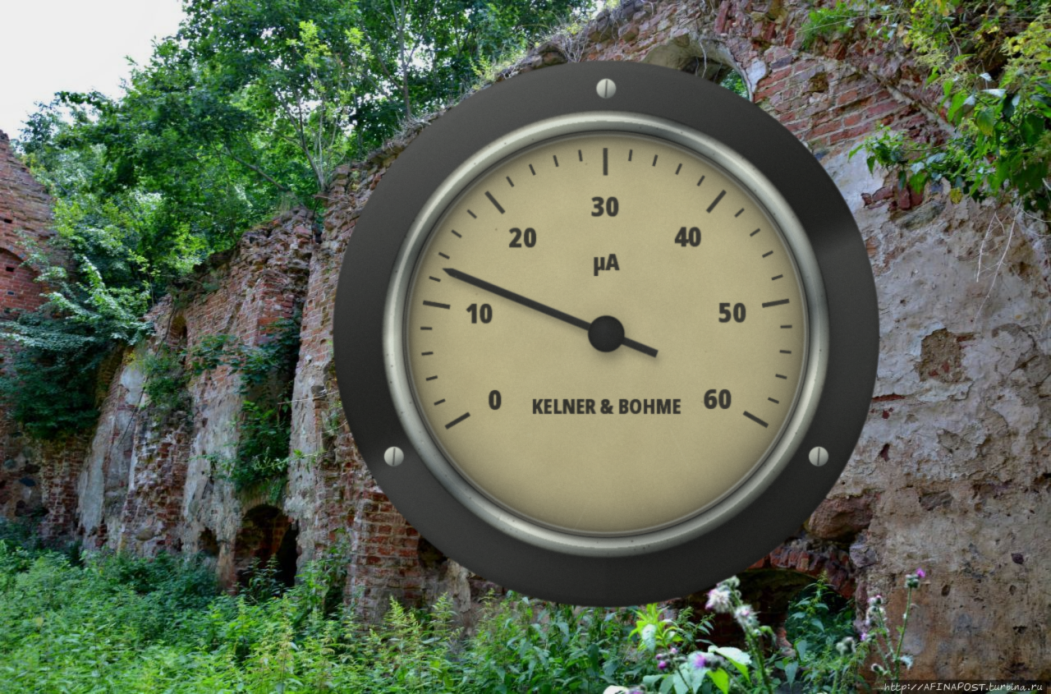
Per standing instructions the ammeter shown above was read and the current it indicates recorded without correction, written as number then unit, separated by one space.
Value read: 13 µA
